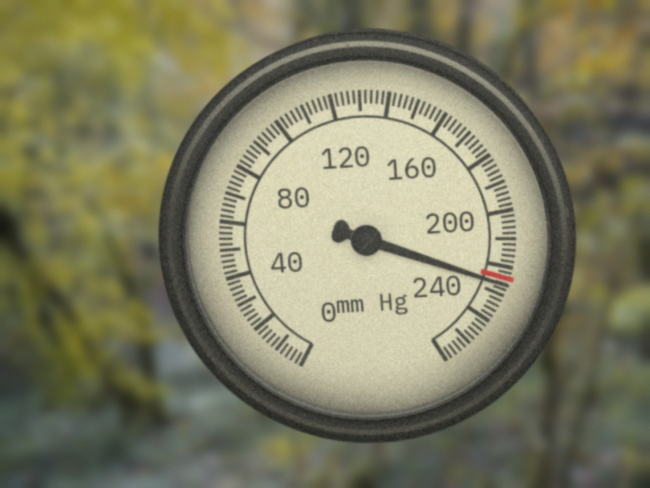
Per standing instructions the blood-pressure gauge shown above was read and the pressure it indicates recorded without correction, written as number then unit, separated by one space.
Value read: 226 mmHg
